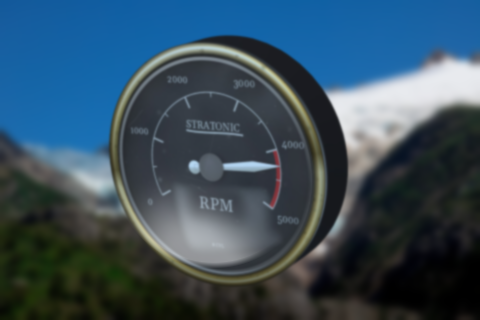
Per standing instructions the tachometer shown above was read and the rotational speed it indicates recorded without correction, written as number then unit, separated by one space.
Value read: 4250 rpm
